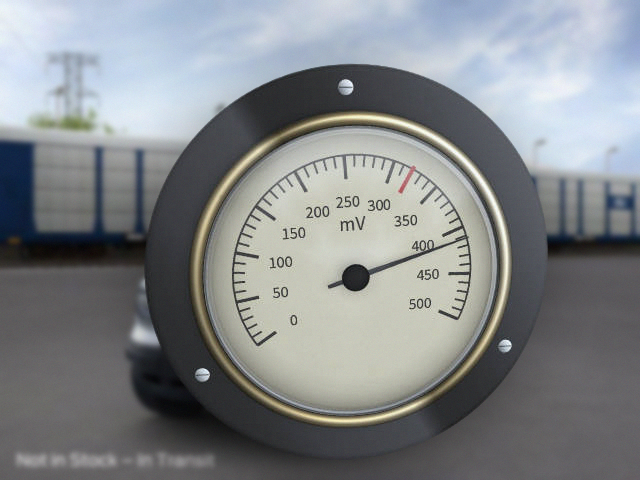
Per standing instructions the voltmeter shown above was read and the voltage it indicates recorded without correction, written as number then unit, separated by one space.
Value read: 410 mV
